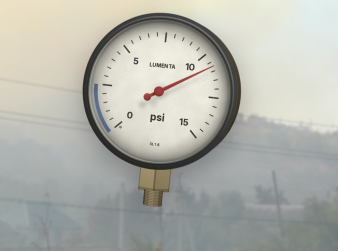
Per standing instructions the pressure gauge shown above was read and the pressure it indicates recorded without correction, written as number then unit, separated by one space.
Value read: 10.75 psi
